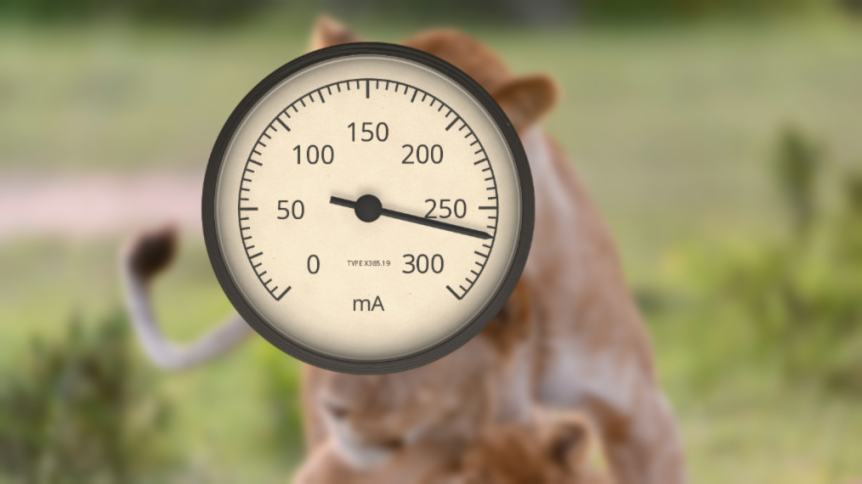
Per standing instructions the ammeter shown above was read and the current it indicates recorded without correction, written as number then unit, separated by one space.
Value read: 265 mA
